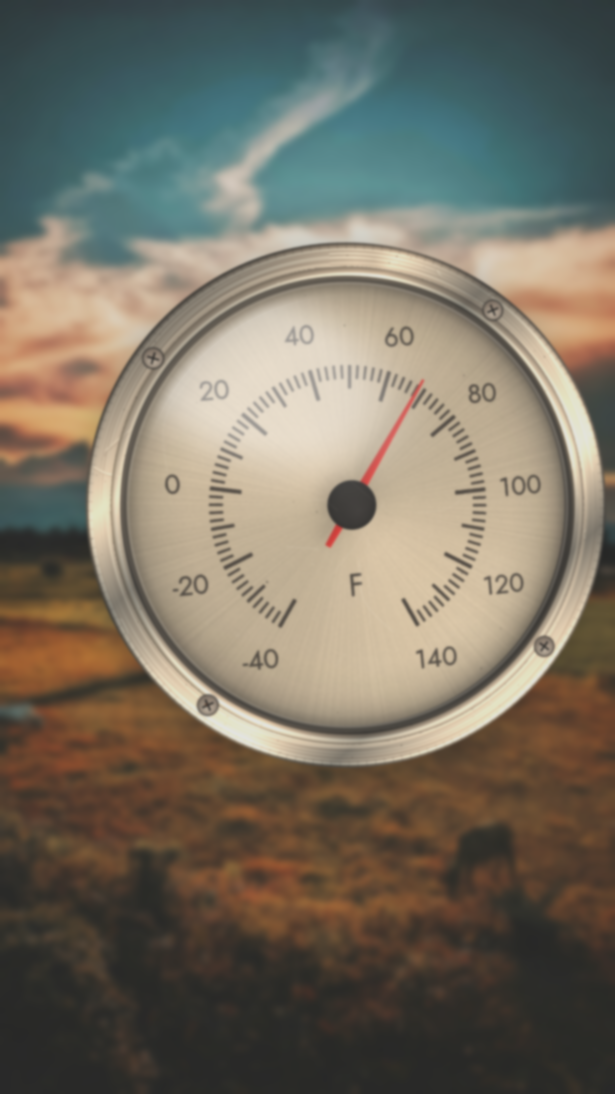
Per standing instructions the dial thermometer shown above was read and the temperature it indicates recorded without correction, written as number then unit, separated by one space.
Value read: 68 °F
